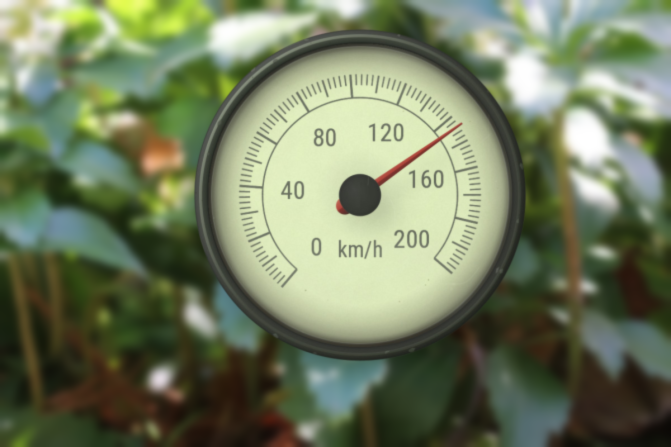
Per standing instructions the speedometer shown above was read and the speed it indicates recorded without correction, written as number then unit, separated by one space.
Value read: 144 km/h
